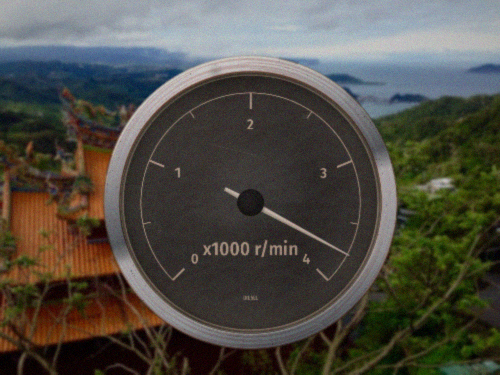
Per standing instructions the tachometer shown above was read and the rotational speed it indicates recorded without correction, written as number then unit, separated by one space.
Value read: 3750 rpm
